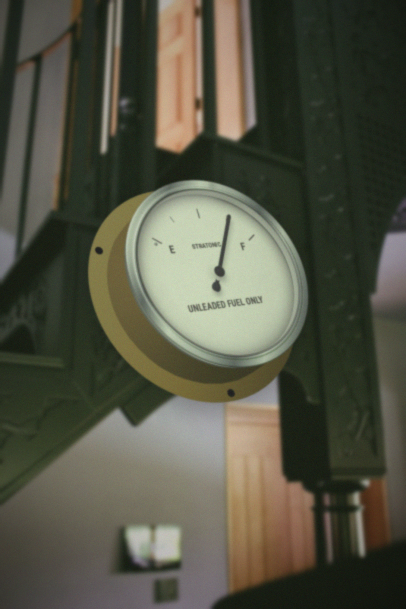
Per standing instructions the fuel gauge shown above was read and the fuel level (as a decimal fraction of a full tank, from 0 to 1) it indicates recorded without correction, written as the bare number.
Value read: 0.75
